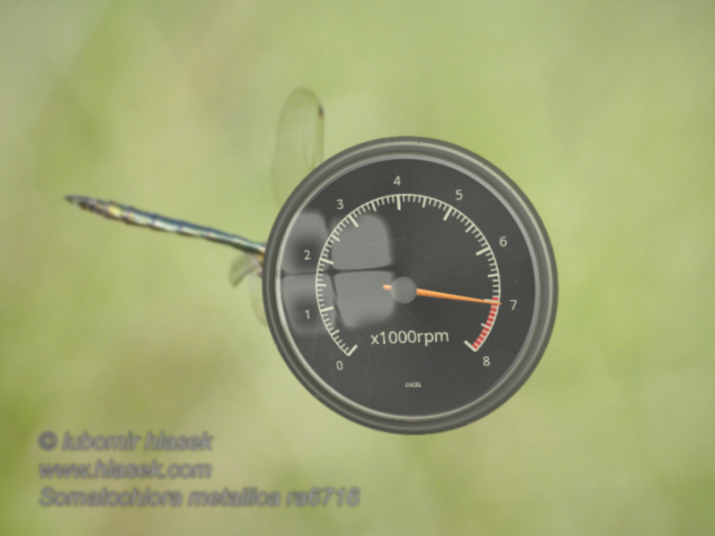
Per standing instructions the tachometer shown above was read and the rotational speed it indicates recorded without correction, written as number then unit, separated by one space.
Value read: 7000 rpm
